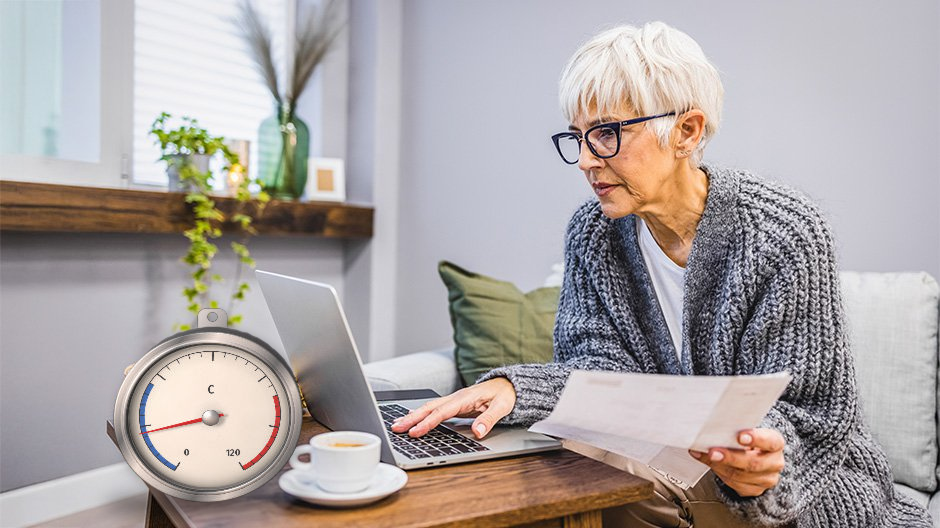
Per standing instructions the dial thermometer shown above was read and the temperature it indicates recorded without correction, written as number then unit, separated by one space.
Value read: 18 °C
